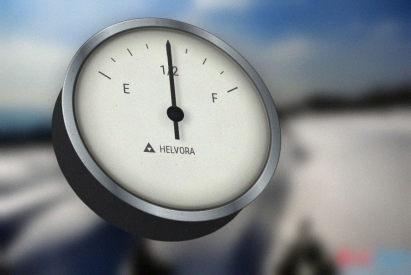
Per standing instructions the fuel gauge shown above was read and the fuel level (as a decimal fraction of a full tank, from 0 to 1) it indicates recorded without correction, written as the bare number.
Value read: 0.5
